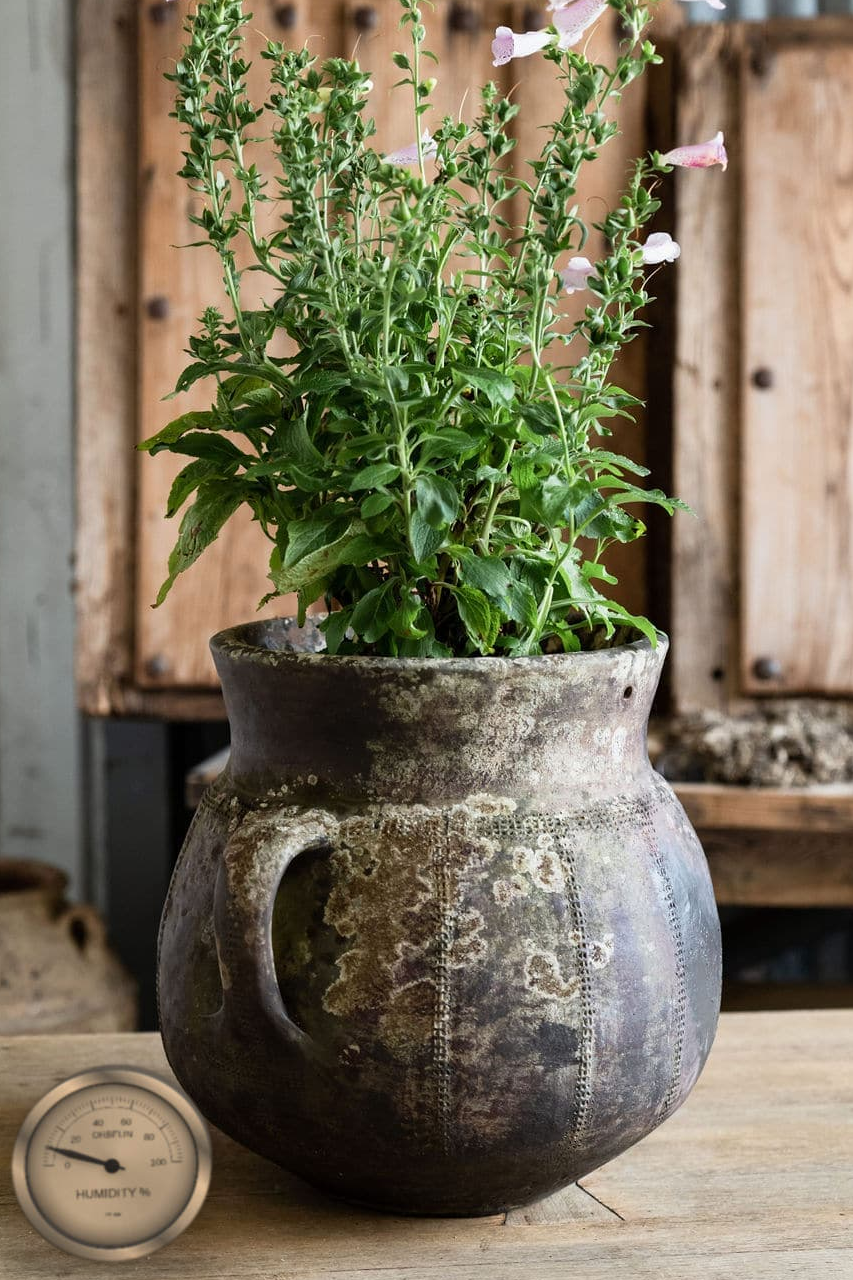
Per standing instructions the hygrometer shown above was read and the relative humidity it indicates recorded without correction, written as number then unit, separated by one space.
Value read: 10 %
